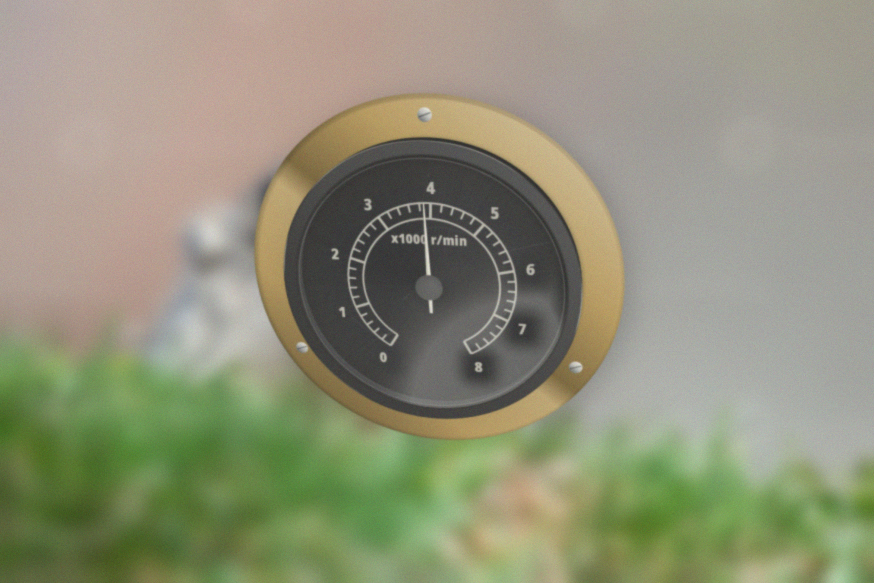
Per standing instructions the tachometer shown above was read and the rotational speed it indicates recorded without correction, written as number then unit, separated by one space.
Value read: 3900 rpm
